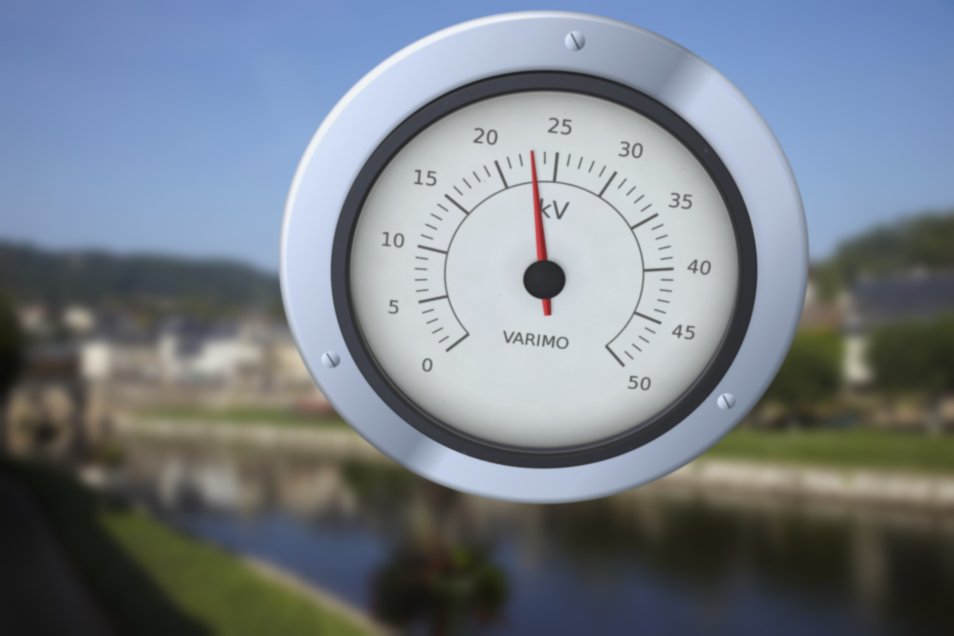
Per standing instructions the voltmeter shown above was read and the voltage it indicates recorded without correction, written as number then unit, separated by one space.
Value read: 23 kV
